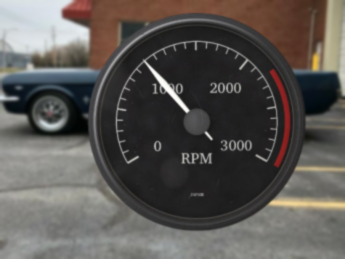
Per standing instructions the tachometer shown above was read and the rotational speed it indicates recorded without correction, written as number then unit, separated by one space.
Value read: 1000 rpm
